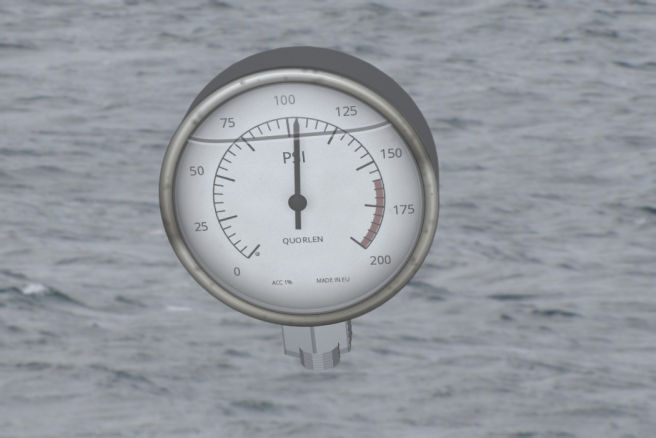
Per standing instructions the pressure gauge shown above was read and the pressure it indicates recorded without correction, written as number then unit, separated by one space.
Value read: 105 psi
